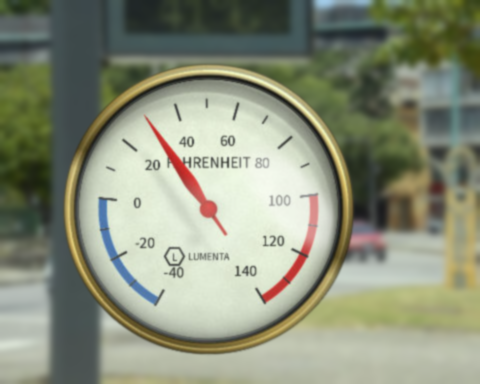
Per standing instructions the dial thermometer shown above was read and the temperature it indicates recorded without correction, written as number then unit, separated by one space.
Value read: 30 °F
